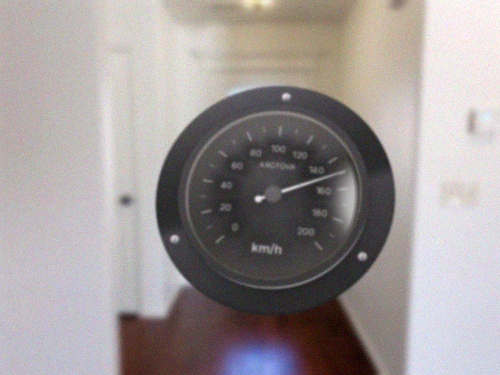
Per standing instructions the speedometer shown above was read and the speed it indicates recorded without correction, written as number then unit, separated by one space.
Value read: 150 km/h
